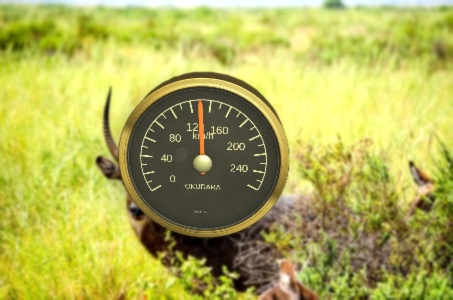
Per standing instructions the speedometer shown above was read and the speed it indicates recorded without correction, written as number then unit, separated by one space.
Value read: 130 km/h
